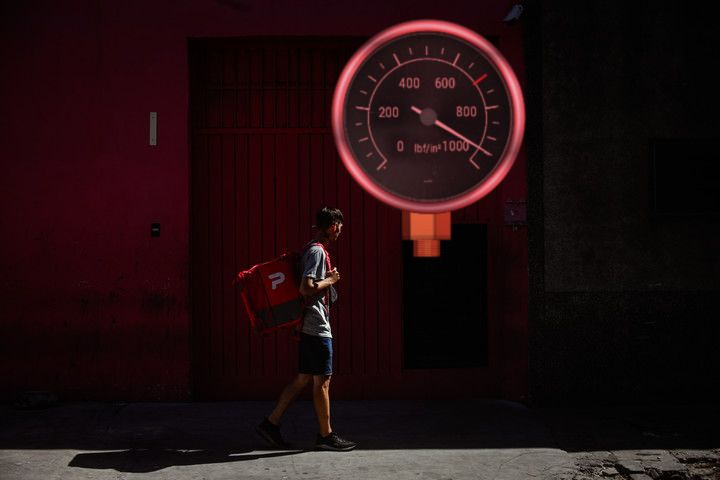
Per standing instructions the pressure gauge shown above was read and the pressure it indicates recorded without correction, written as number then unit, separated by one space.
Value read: 950 psi
